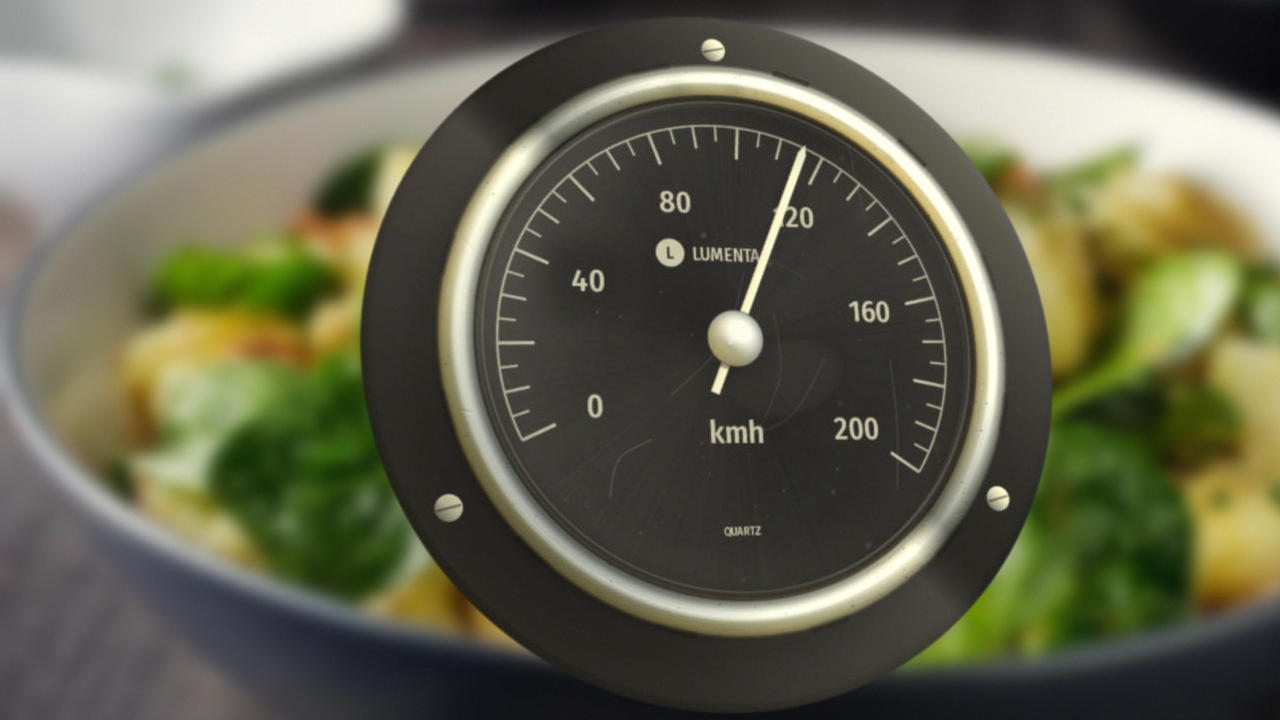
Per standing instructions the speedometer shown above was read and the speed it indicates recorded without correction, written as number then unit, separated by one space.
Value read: 115 km/h
